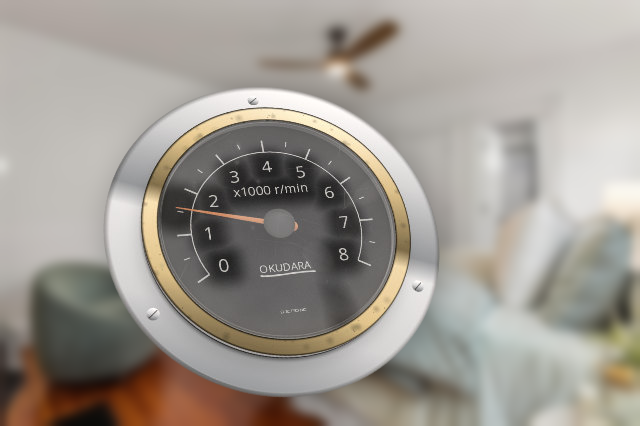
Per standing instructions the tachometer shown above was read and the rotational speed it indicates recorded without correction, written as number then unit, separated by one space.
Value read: 1500 rpm
